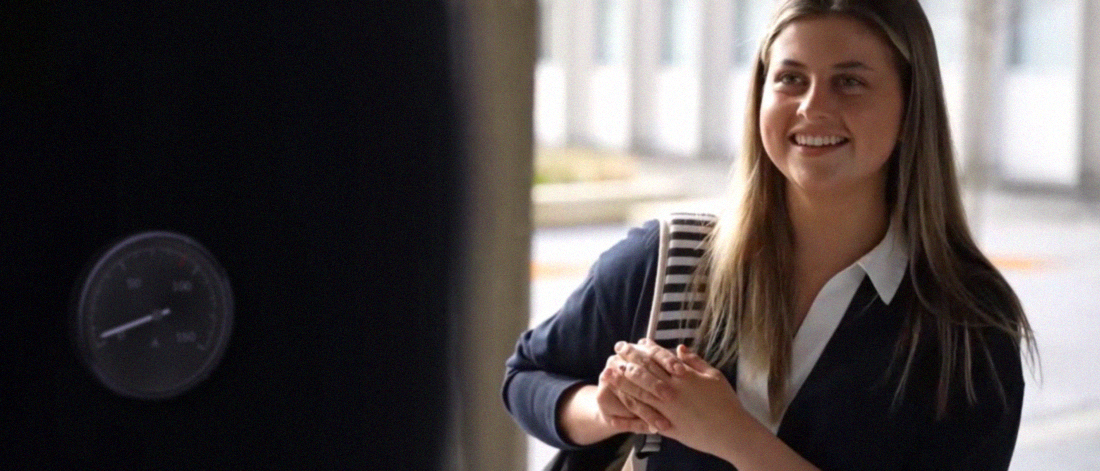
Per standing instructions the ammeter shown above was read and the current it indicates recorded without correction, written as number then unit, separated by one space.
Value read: 5 A
